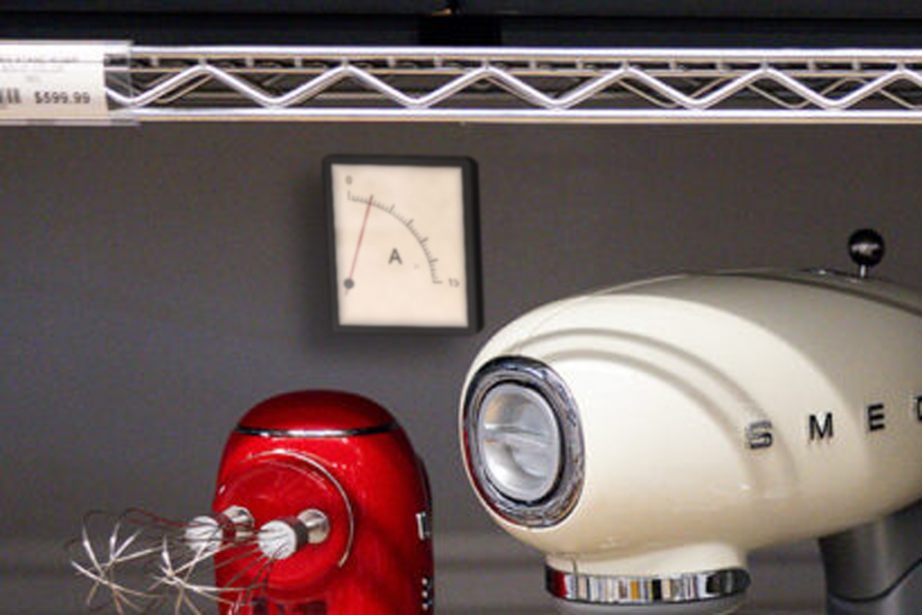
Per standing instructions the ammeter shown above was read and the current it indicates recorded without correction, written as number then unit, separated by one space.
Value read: 2.5 A
